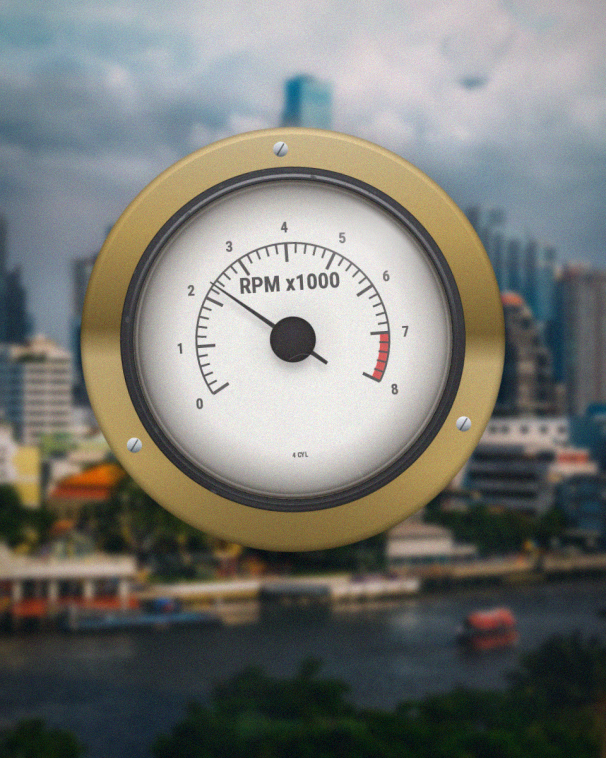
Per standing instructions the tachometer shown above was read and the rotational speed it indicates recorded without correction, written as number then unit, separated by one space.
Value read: 2300 rpm
